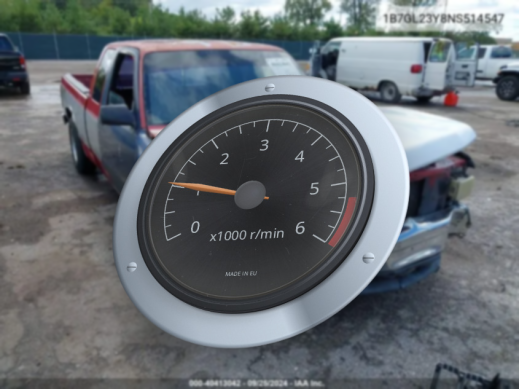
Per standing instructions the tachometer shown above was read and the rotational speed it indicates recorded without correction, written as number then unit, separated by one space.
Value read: 1000 rpm
